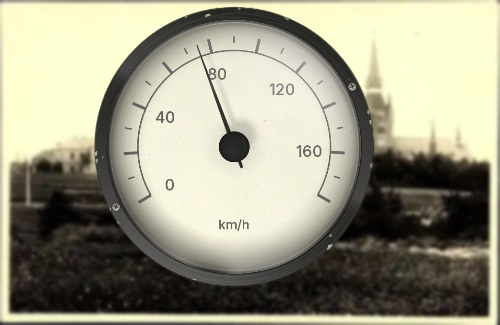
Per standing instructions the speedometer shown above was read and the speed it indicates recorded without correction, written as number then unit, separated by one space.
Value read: 75 km/h
